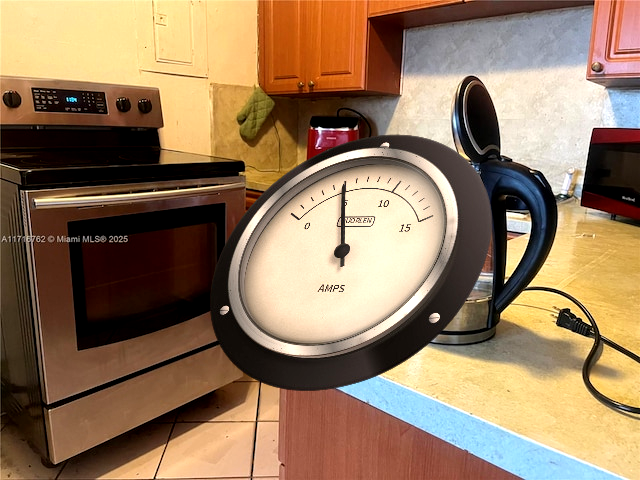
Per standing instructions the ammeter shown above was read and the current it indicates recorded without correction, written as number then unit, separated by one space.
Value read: 5 A
